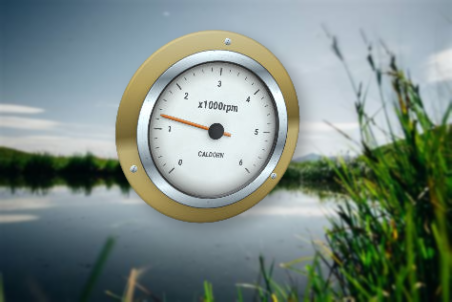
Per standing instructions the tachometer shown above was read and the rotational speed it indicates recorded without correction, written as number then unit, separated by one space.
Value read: 1300 rpm
